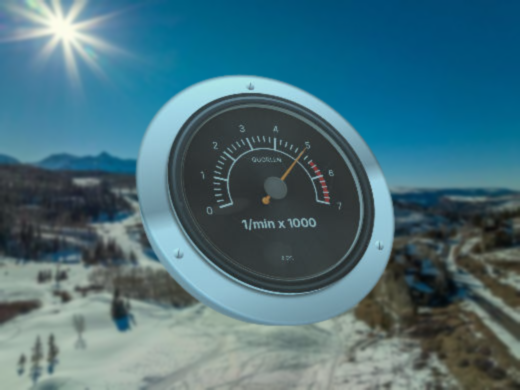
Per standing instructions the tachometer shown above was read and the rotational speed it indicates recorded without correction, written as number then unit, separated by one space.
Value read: 5000 rpm
